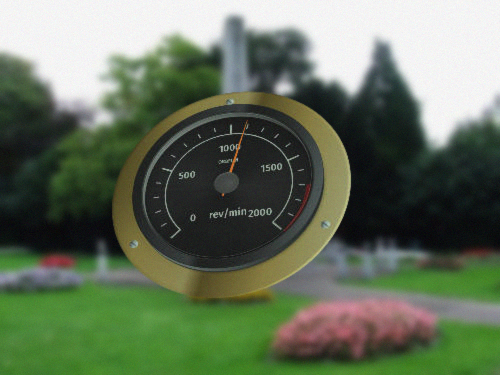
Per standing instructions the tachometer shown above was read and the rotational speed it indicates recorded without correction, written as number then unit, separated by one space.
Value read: 1100 rpm
